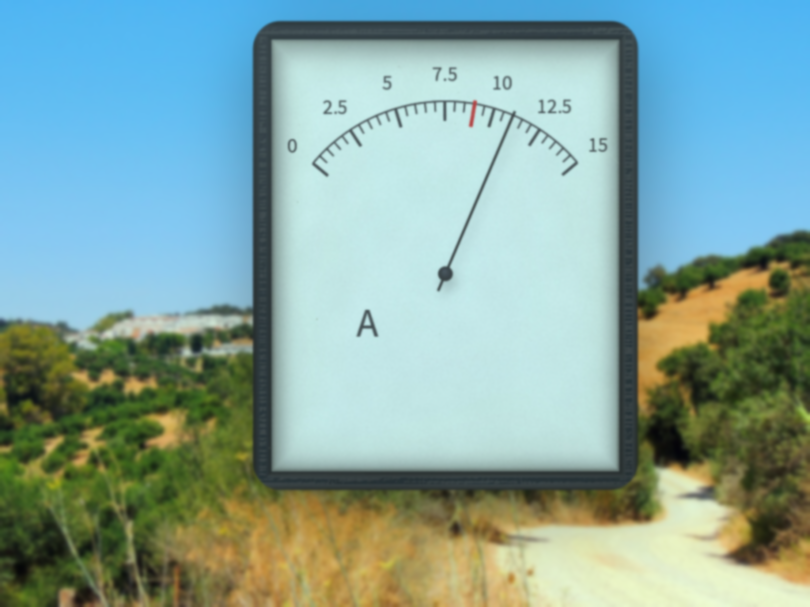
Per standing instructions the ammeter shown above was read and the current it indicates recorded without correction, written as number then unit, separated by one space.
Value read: 11 A
